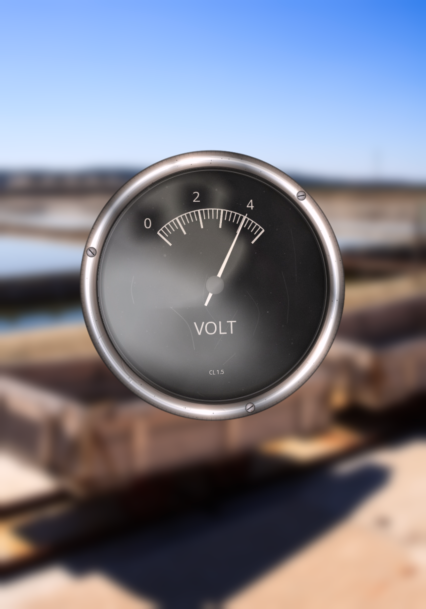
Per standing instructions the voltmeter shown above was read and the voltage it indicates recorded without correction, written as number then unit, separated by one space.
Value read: 4 V
